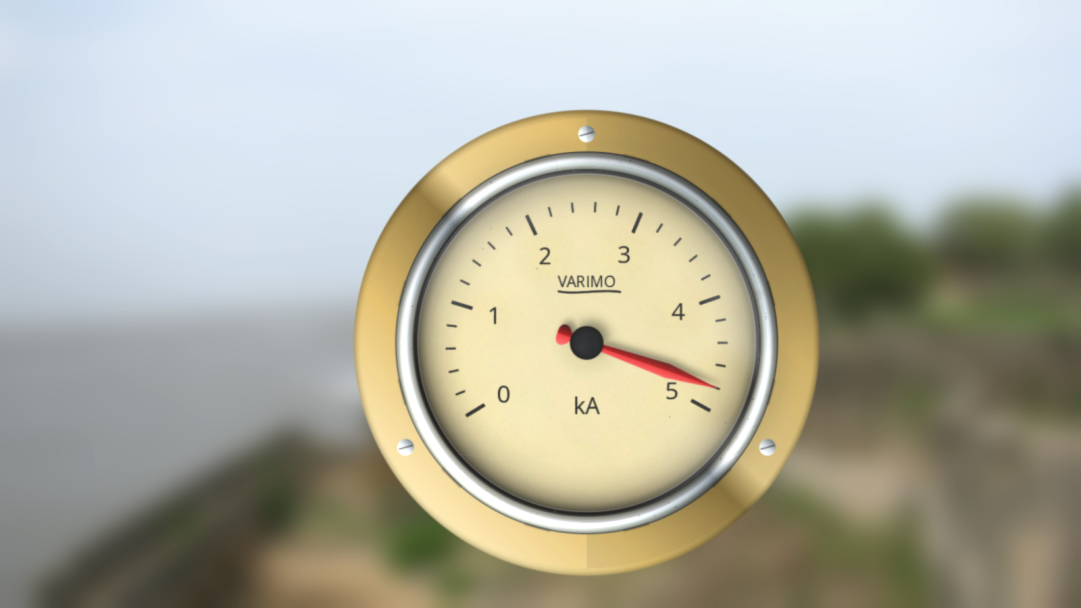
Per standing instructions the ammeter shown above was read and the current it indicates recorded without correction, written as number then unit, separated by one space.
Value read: 4.8 kA
